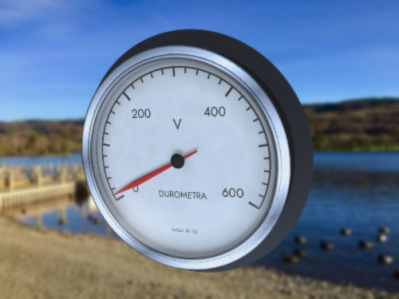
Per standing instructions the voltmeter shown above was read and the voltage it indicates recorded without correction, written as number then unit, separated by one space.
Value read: 10 V
